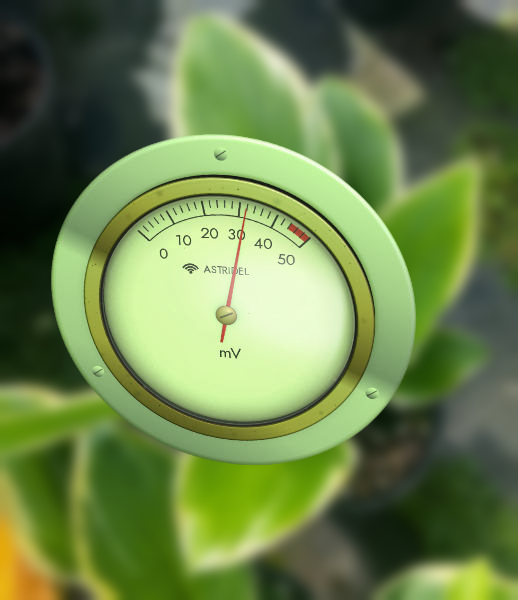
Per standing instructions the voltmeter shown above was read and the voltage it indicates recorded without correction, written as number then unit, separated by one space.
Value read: 32 mV
